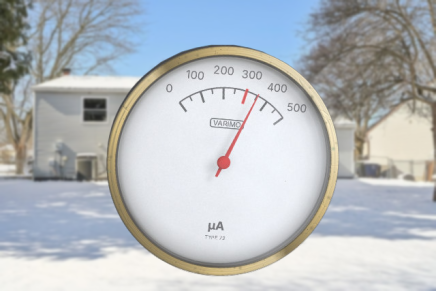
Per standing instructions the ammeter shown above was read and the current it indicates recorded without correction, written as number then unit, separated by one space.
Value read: 350 µA
